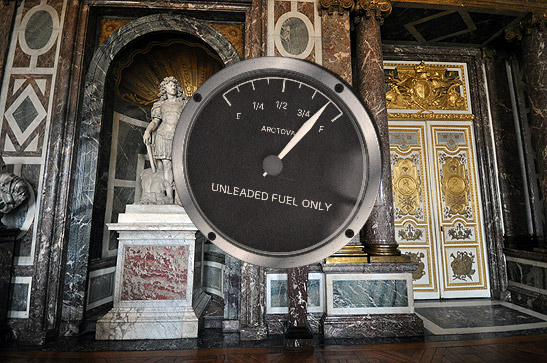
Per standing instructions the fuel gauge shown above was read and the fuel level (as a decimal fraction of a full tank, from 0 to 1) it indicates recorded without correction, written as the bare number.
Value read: 0.875
